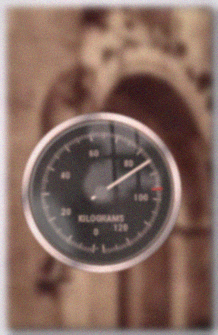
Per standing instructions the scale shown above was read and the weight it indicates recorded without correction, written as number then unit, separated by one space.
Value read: 85 kg
